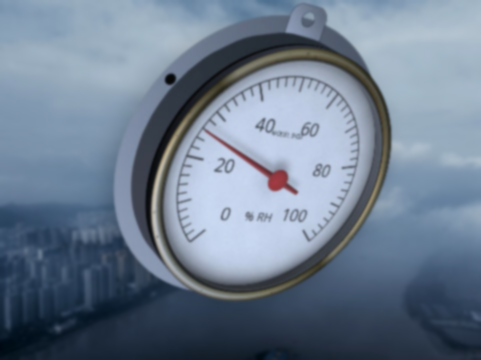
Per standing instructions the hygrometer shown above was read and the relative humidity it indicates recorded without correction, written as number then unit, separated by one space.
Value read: 26 %
